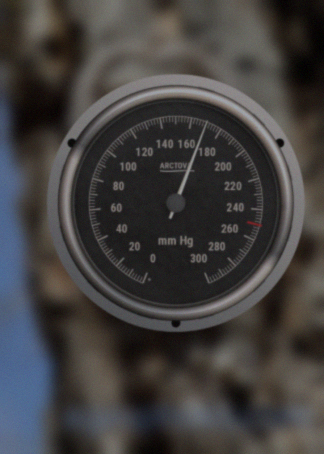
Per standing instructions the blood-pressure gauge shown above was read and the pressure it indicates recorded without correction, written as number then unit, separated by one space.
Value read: 170 mmHg
